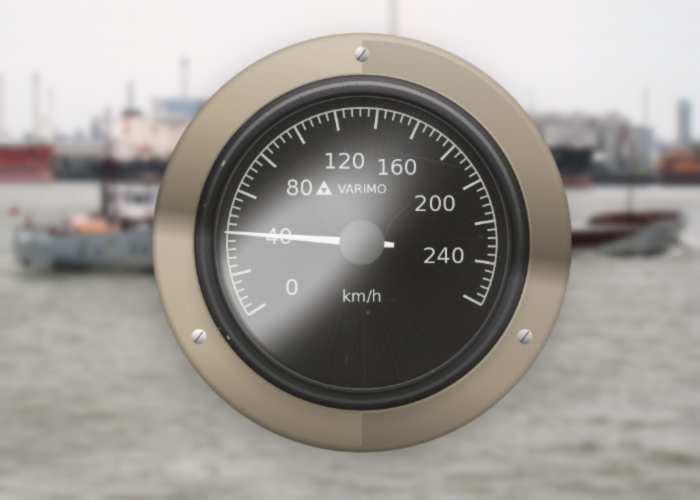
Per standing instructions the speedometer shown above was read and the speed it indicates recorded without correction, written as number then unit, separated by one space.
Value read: 40 km/h
